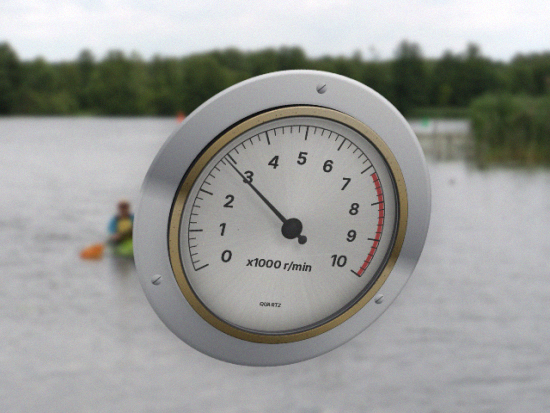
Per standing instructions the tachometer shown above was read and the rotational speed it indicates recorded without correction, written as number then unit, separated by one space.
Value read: 2900 rpm
